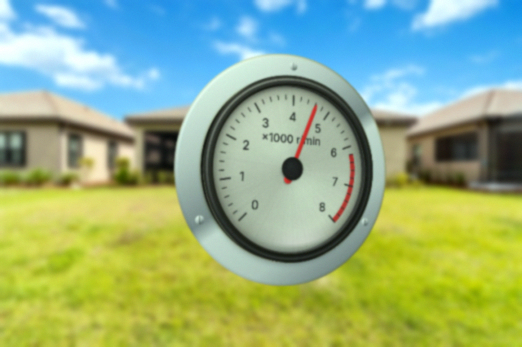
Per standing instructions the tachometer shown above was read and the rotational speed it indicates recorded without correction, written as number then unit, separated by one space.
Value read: 4600 rpm
